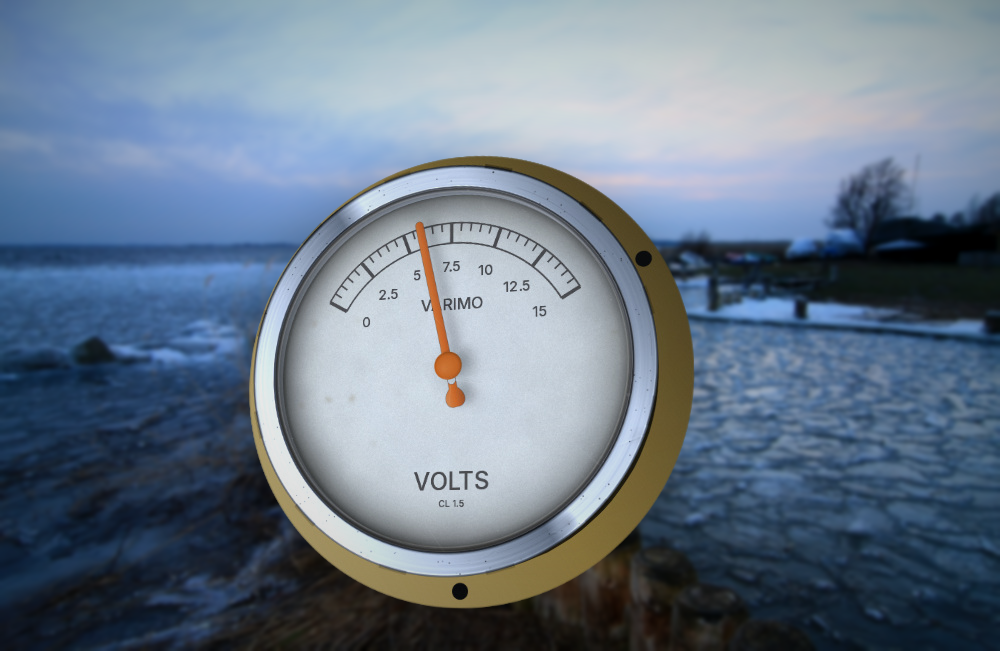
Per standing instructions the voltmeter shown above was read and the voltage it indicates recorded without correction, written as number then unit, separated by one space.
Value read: 6 V
